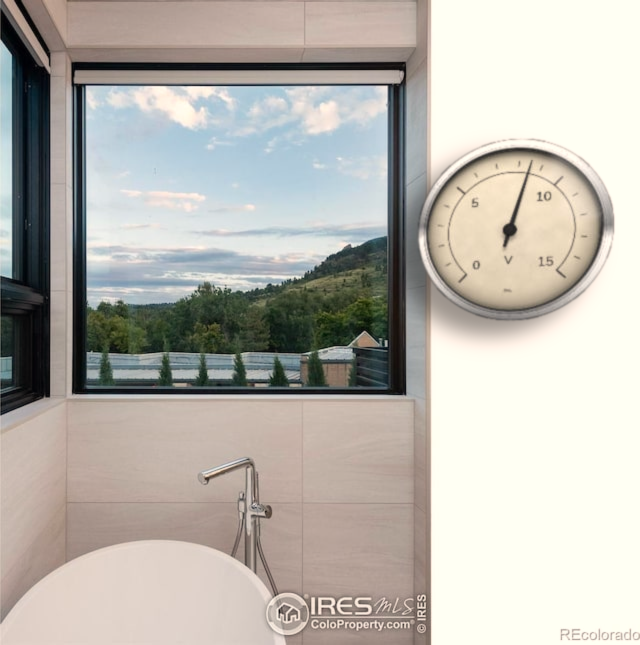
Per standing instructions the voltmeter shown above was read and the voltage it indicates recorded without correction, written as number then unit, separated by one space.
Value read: 8.5 V
